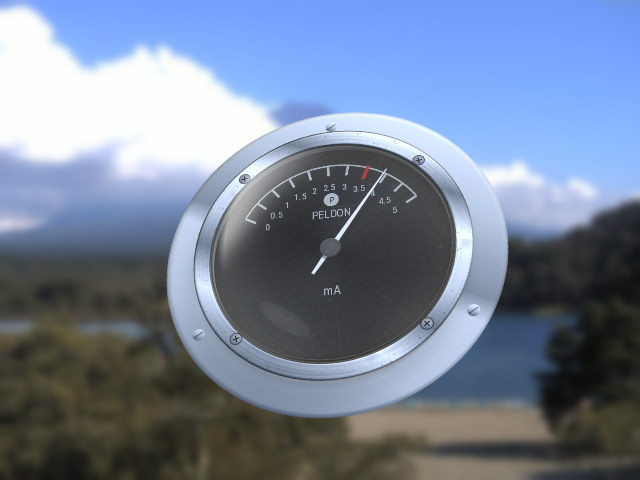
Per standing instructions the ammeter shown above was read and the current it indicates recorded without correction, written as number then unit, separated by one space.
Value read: 4 mA
